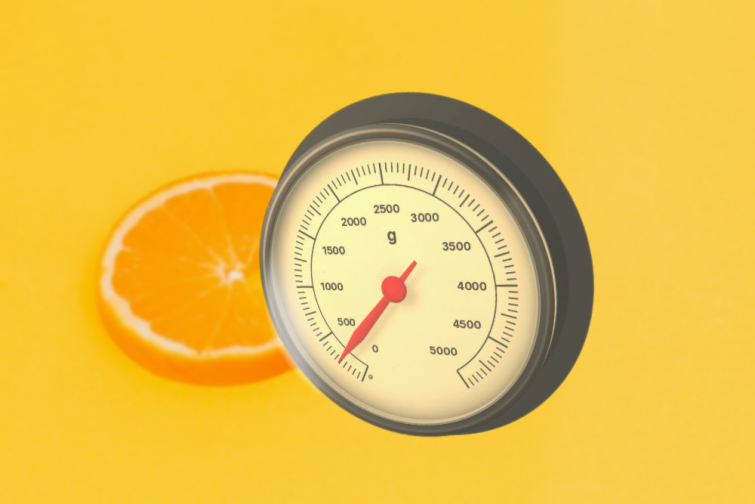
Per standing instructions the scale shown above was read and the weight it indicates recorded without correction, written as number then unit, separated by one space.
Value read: 250 g
